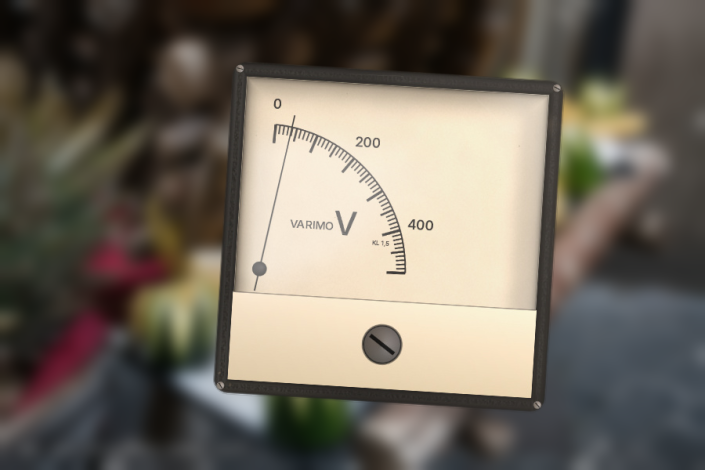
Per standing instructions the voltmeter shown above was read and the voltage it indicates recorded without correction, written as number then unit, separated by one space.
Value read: 40 V
